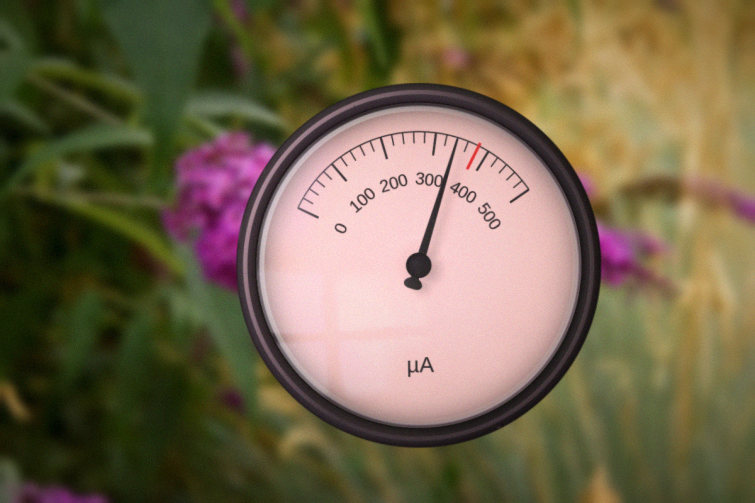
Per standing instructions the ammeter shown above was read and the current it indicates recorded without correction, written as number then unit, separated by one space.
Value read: 340 µA
